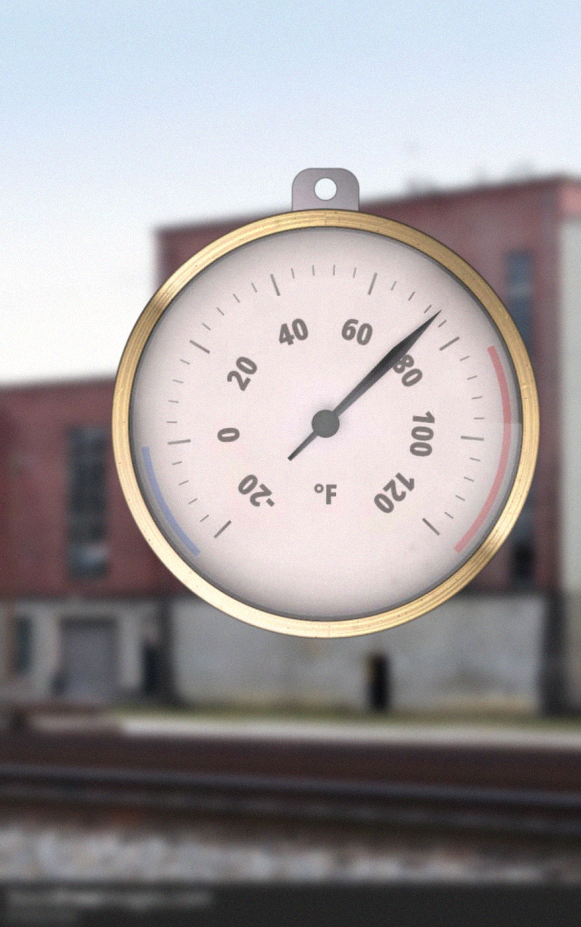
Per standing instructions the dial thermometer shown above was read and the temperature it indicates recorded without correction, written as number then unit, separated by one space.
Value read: 74 °F
